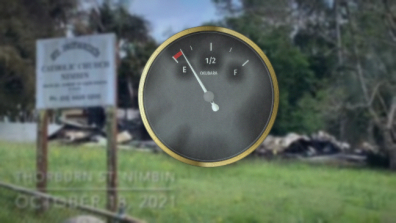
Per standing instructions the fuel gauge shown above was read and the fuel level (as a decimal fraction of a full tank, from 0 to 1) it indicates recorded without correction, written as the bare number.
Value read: 0.125
